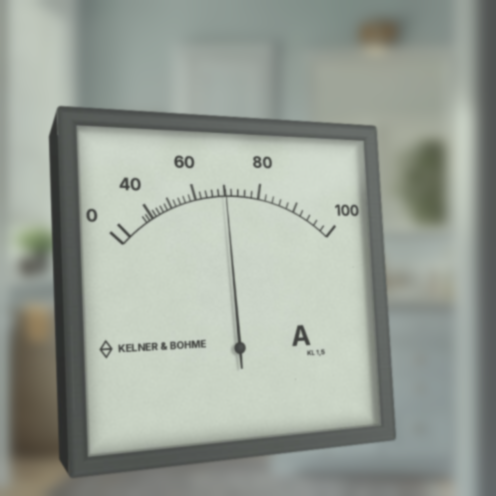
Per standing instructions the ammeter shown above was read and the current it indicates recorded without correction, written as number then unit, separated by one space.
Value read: 70 A
